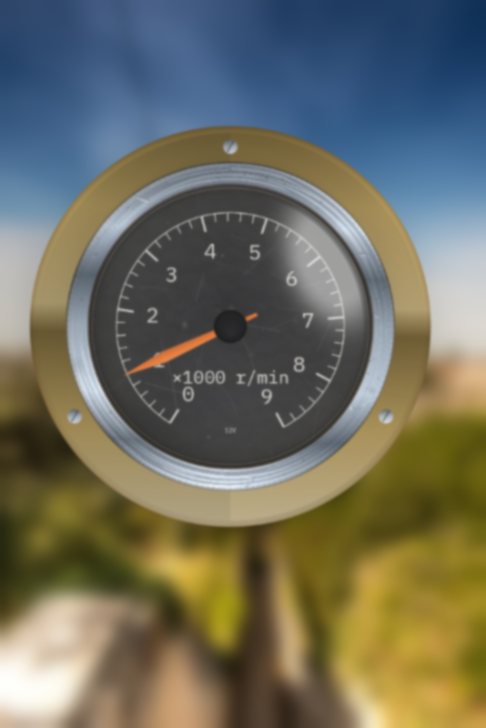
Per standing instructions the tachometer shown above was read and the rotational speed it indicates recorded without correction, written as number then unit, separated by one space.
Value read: 1000 rpm
